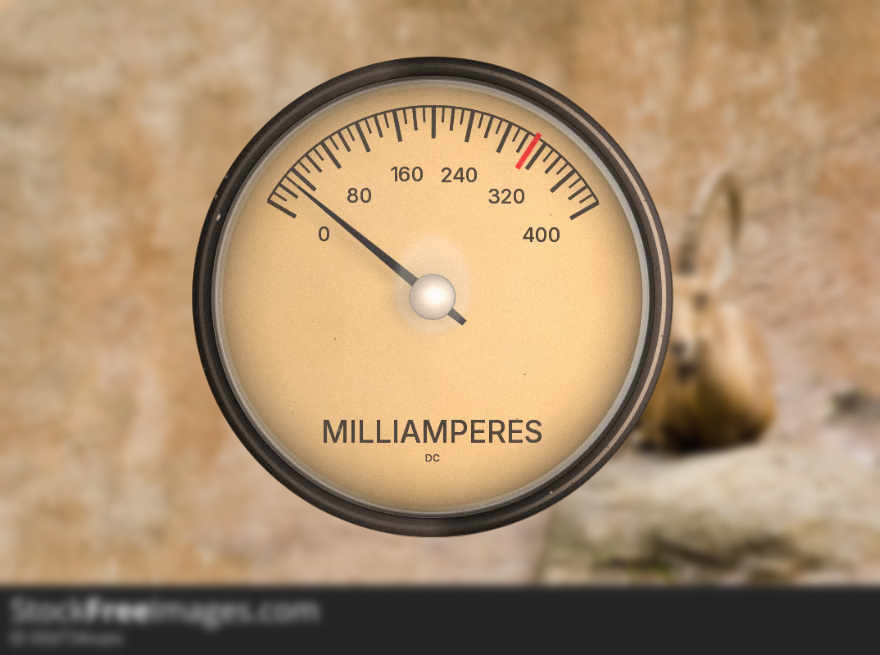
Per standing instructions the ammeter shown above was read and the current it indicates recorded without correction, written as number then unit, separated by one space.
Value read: 30 mA
